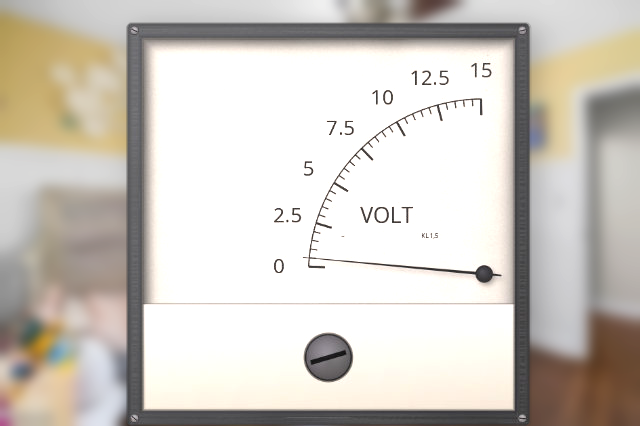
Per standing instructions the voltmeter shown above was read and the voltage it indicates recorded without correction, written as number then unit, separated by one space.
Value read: 0.5 V
